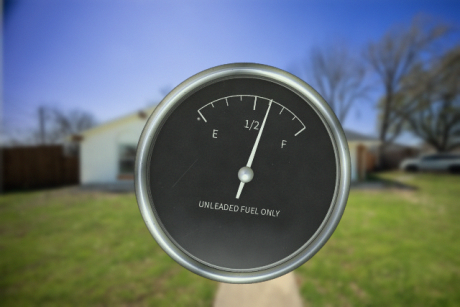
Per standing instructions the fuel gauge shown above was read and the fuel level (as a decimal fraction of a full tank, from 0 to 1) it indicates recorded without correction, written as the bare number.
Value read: 0.625
